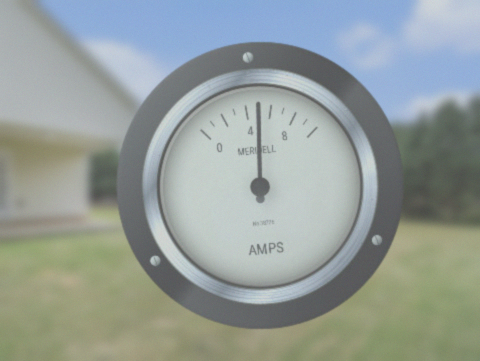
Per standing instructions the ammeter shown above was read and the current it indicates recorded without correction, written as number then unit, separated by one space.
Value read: 5 A
